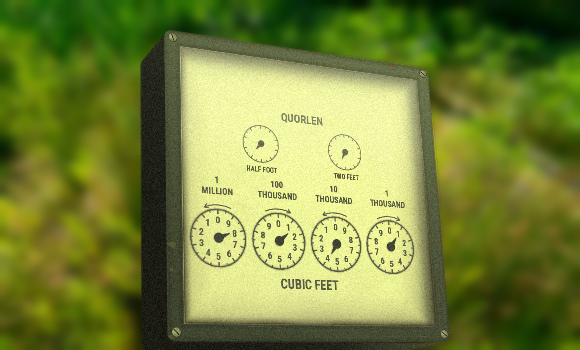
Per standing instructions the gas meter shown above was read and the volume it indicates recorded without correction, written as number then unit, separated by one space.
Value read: 814100 ft³
